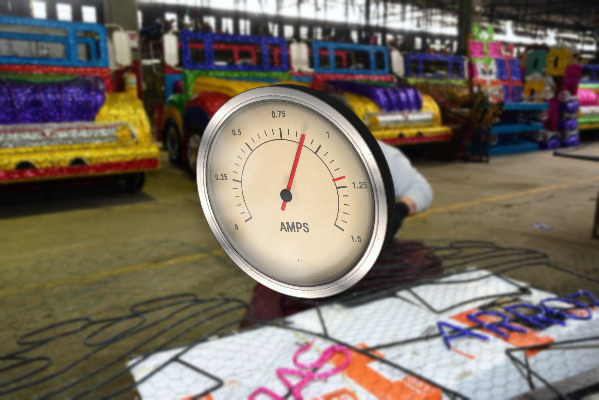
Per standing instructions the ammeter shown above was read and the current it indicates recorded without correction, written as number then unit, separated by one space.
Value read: 0.9 A
